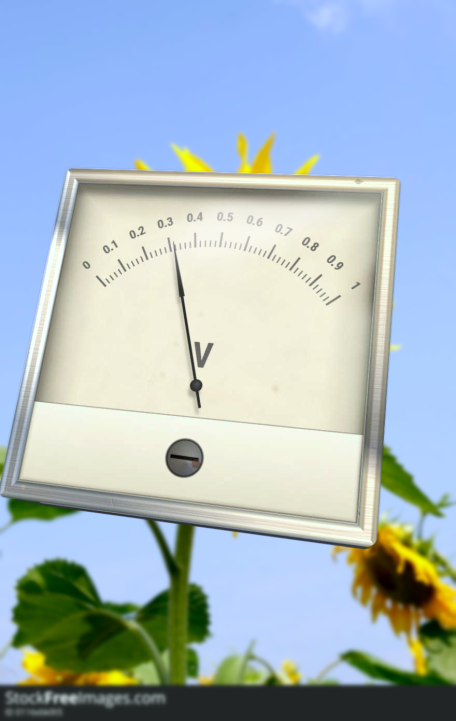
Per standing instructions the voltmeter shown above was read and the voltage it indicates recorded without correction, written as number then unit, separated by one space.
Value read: 0.32 V
